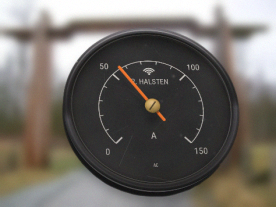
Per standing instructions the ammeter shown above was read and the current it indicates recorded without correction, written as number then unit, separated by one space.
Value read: 55 A
